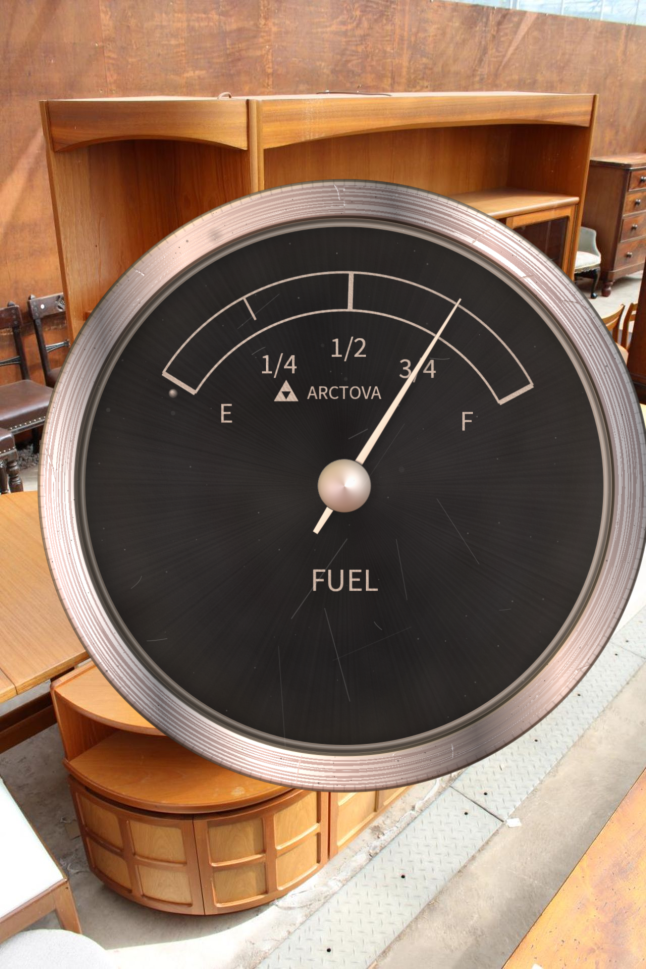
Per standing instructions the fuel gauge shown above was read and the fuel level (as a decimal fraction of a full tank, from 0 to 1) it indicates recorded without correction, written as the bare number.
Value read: 0.75
